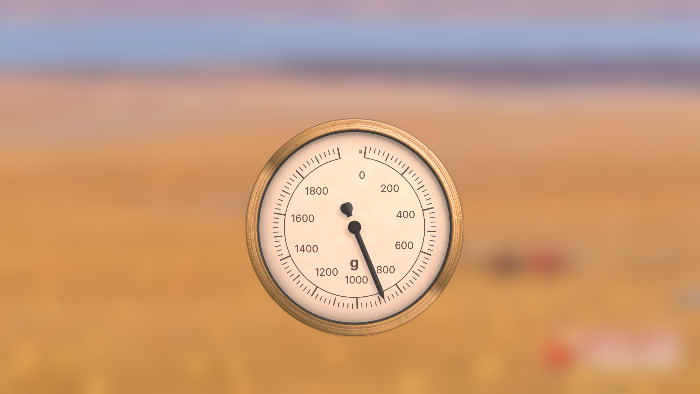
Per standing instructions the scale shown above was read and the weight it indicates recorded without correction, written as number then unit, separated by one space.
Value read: 880 g
